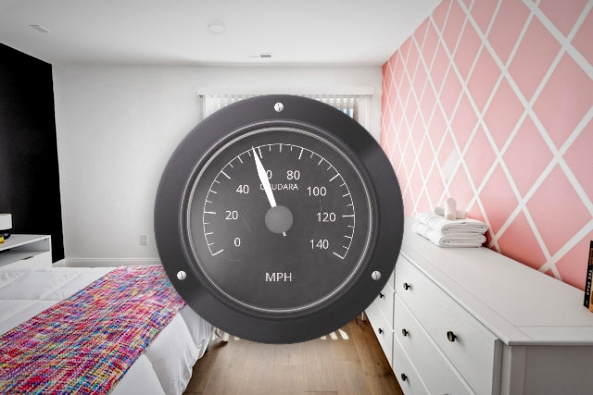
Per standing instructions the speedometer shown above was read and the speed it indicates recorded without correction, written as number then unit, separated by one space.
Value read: 57.5 mph
